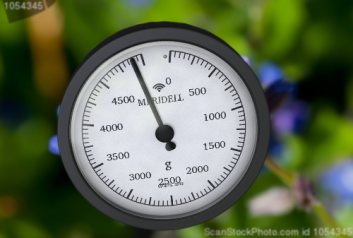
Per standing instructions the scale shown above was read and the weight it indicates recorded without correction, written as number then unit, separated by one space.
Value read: 4900 g
